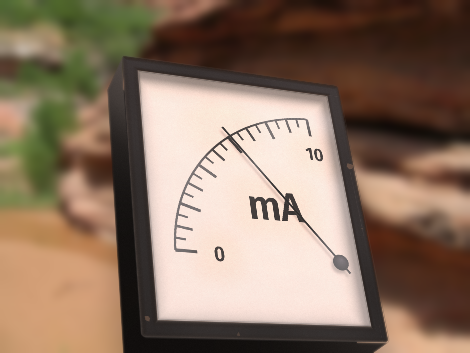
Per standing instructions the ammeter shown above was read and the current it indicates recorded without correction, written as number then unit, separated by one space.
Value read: 6 mA
